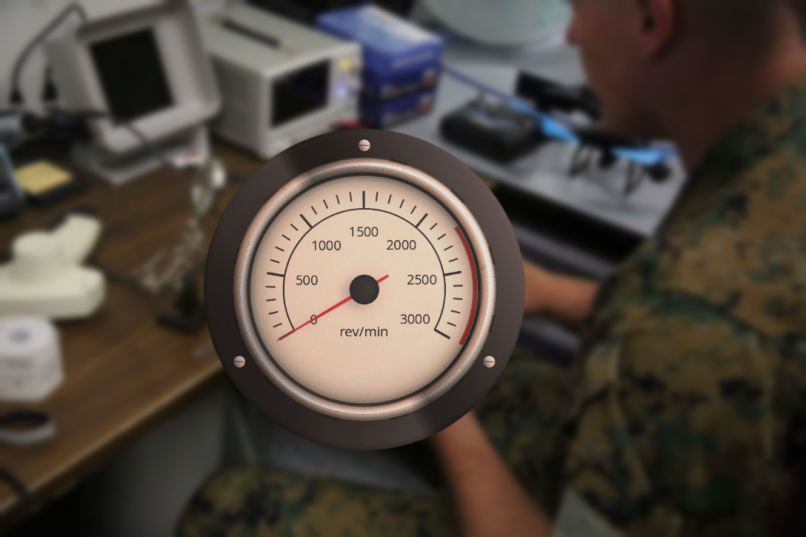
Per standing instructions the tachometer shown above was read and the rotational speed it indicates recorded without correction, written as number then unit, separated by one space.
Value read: 0 rpm
